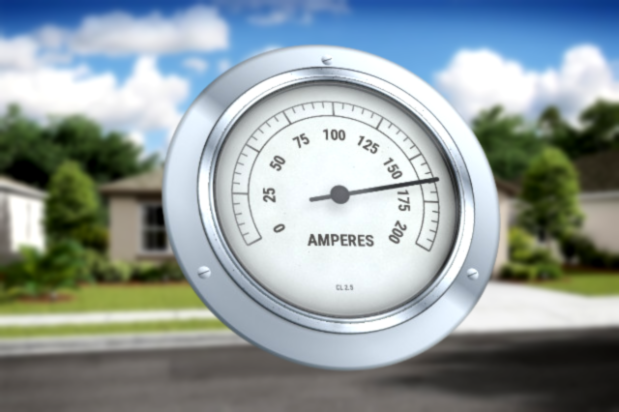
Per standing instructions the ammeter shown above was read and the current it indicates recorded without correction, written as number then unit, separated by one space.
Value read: 165 A
